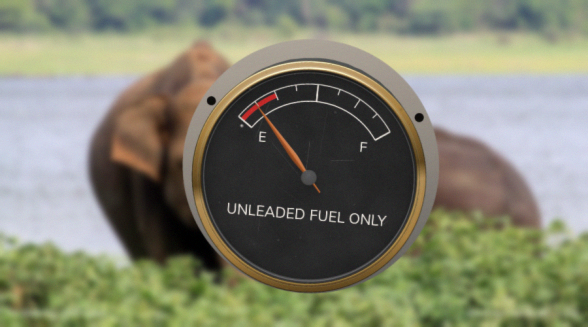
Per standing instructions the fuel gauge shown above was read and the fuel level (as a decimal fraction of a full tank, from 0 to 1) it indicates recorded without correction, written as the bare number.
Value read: 0.125
